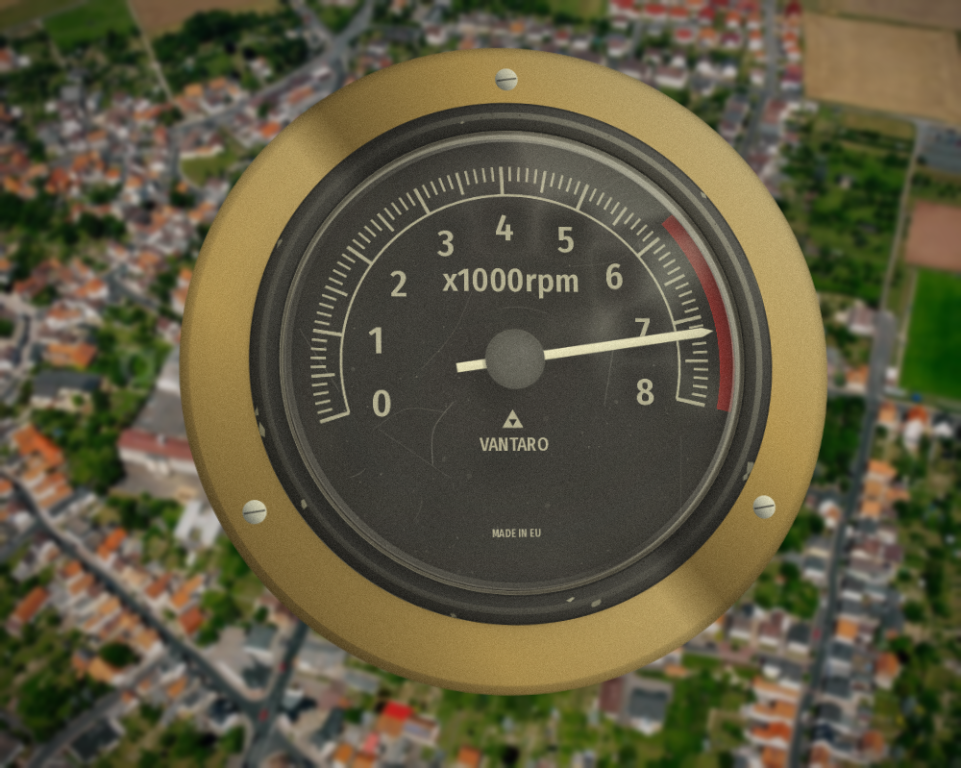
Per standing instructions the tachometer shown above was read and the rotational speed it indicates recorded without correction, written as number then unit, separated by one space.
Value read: 7200 rpm
